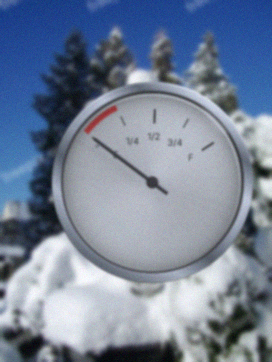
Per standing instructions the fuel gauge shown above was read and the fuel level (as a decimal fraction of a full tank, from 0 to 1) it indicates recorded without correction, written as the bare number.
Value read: 0
